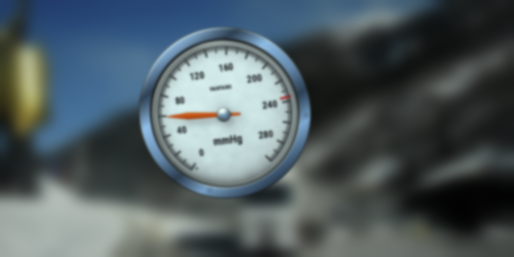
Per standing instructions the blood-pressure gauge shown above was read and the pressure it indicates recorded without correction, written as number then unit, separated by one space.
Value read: 60 mmHg
